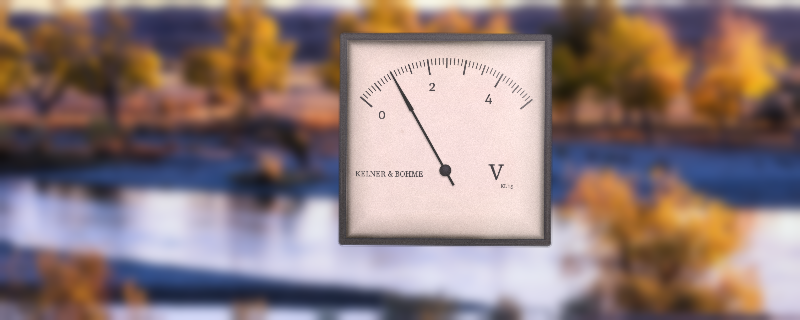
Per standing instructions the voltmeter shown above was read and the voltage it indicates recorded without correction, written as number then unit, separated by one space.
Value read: 1 V
